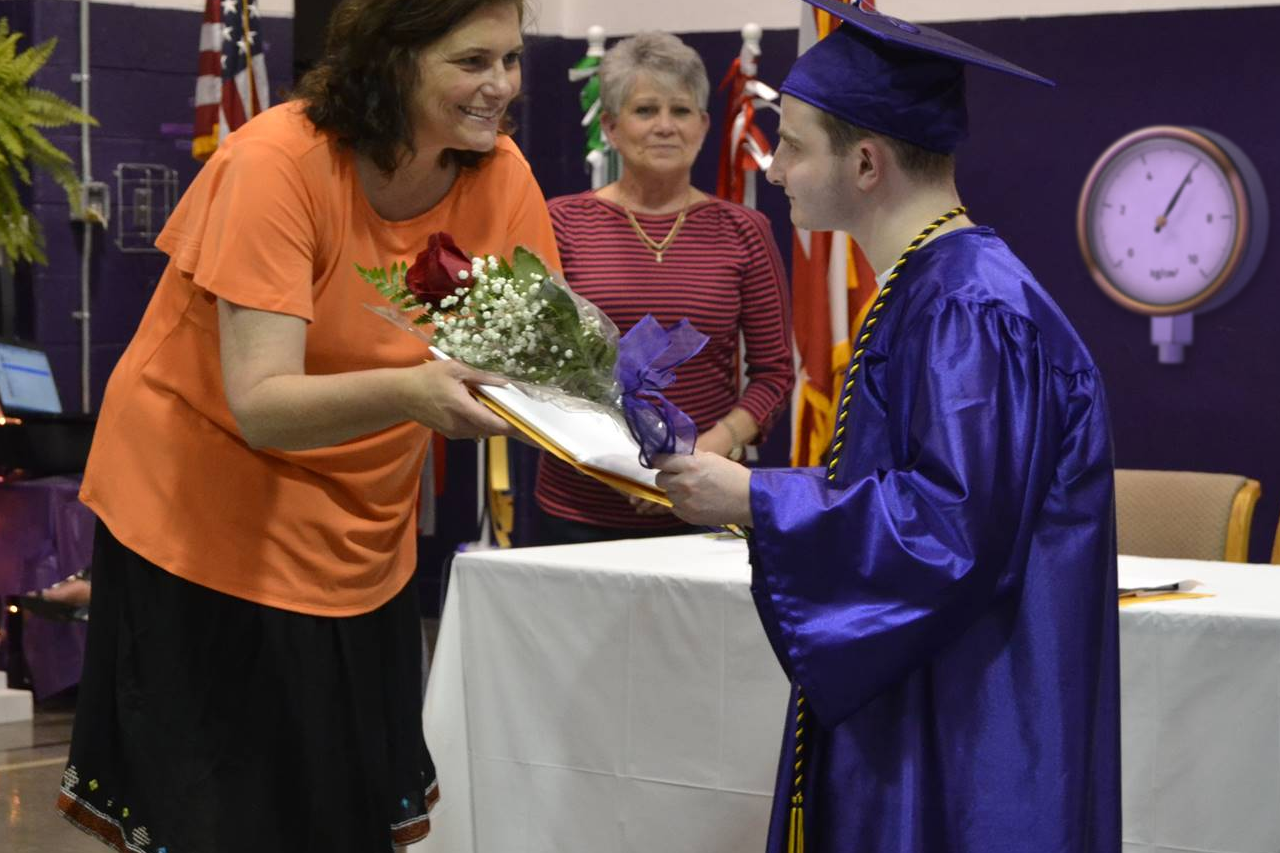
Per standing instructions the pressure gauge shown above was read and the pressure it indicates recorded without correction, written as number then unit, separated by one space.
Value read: 6 kg/cm²
